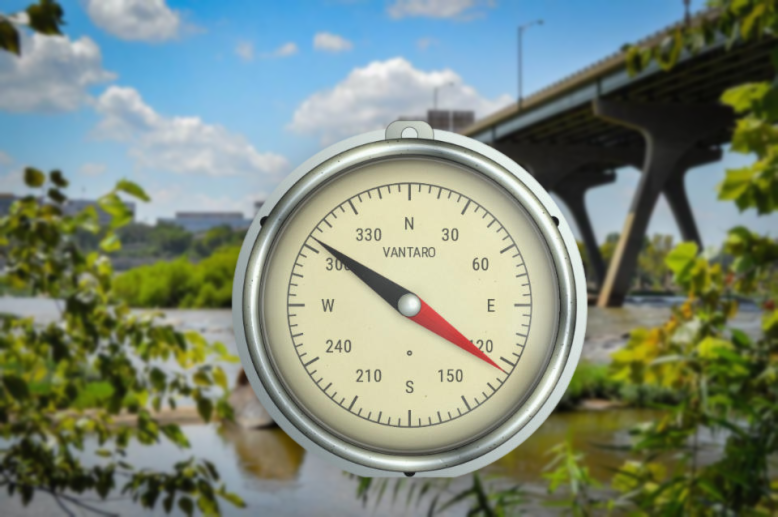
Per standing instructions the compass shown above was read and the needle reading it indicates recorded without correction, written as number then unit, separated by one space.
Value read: 125 °
